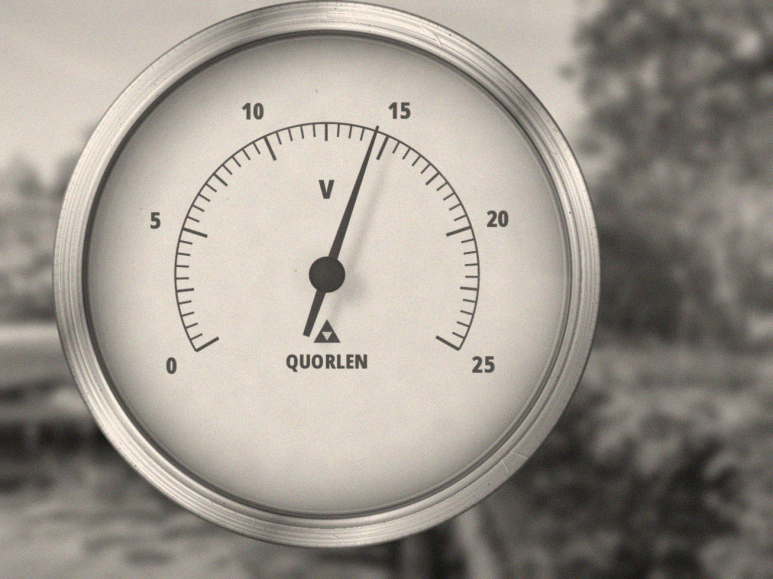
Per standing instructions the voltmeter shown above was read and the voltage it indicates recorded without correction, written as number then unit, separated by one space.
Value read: 14.5 V
